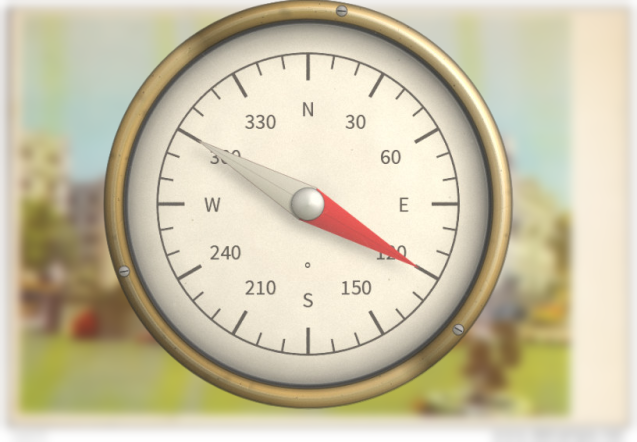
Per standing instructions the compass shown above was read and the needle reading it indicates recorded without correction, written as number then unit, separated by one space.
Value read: 120 °
